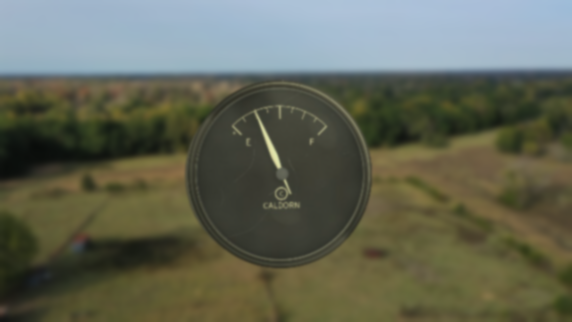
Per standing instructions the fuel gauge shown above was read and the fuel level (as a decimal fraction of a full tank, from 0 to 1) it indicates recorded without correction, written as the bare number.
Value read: 0.25
